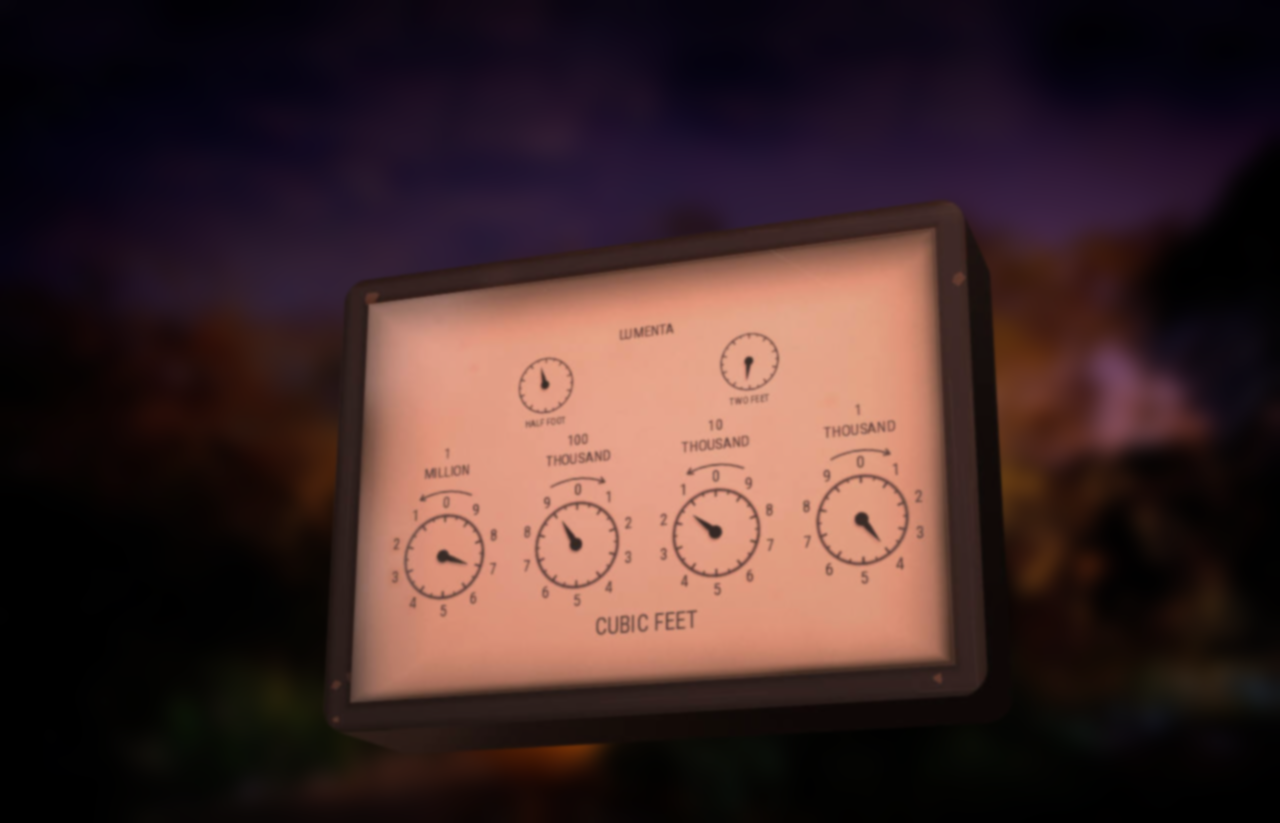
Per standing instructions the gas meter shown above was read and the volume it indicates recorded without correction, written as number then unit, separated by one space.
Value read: 691400 ft³
